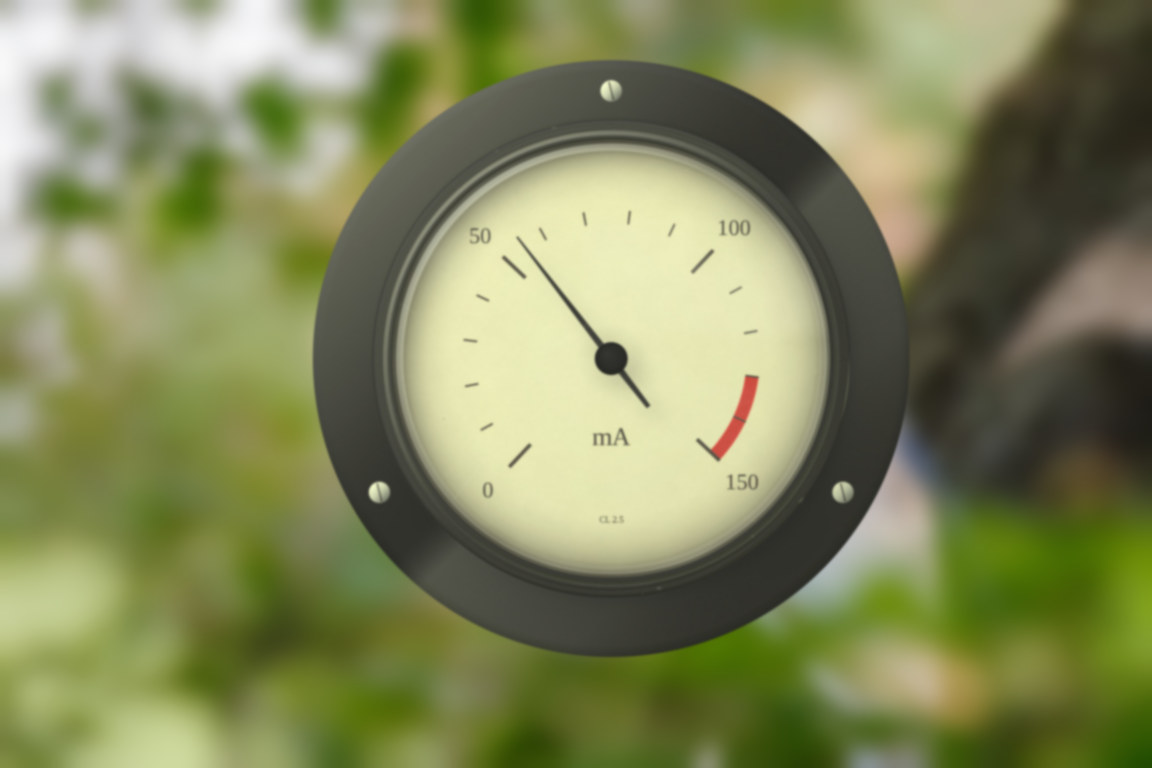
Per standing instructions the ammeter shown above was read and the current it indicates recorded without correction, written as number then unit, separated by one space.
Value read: 55 mA
